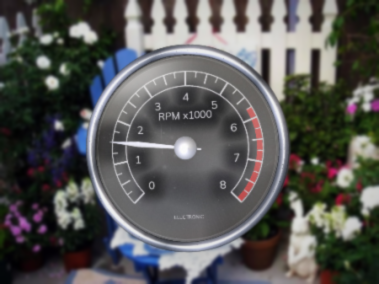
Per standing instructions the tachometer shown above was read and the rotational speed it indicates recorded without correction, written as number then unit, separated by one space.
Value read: 1500 rpm
